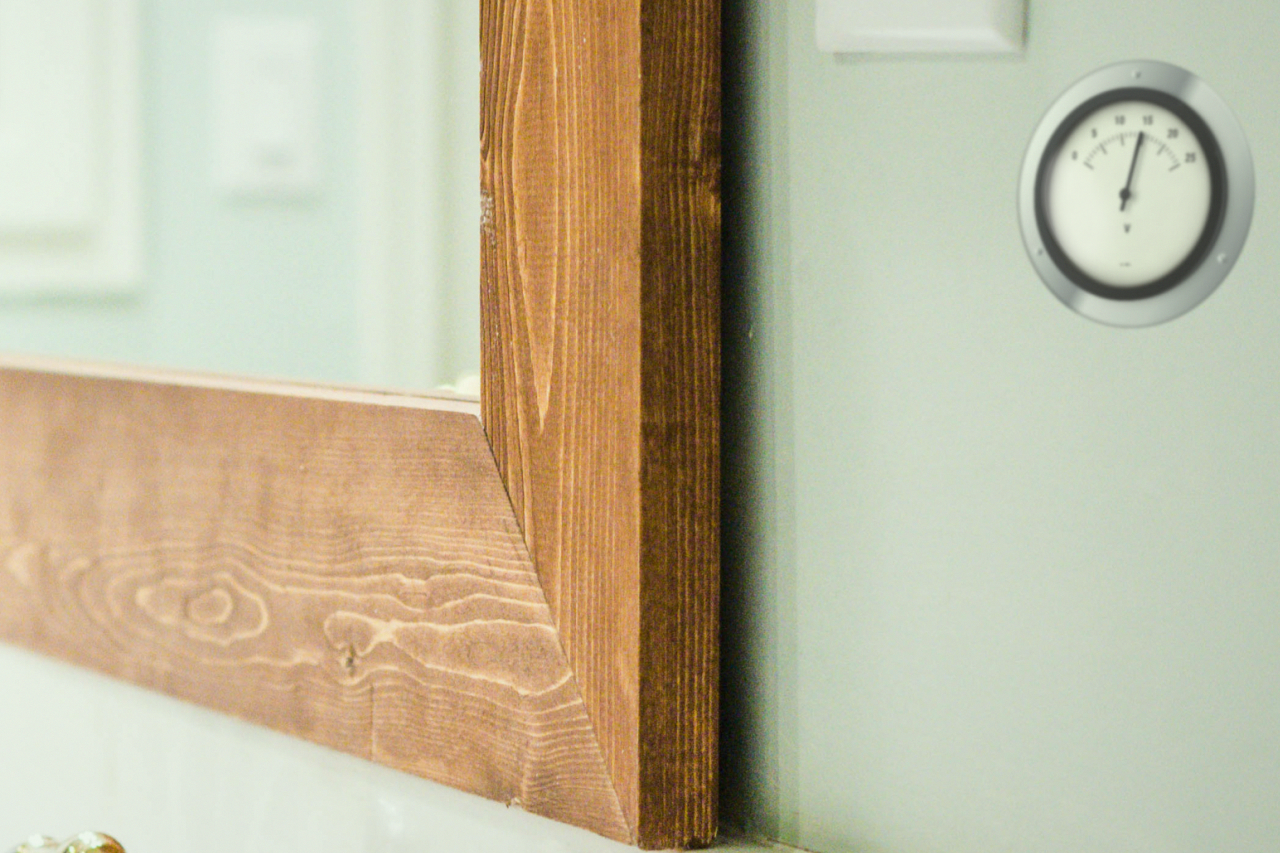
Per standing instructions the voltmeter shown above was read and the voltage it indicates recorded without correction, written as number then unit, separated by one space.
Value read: 15 V
